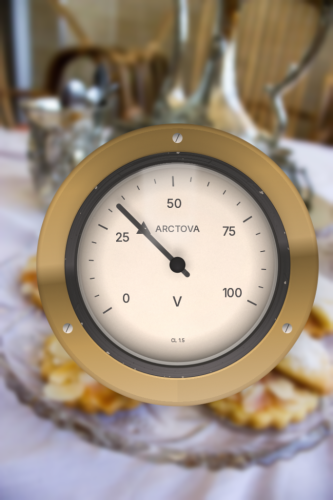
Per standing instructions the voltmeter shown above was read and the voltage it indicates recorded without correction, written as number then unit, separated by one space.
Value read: 32.5 V
